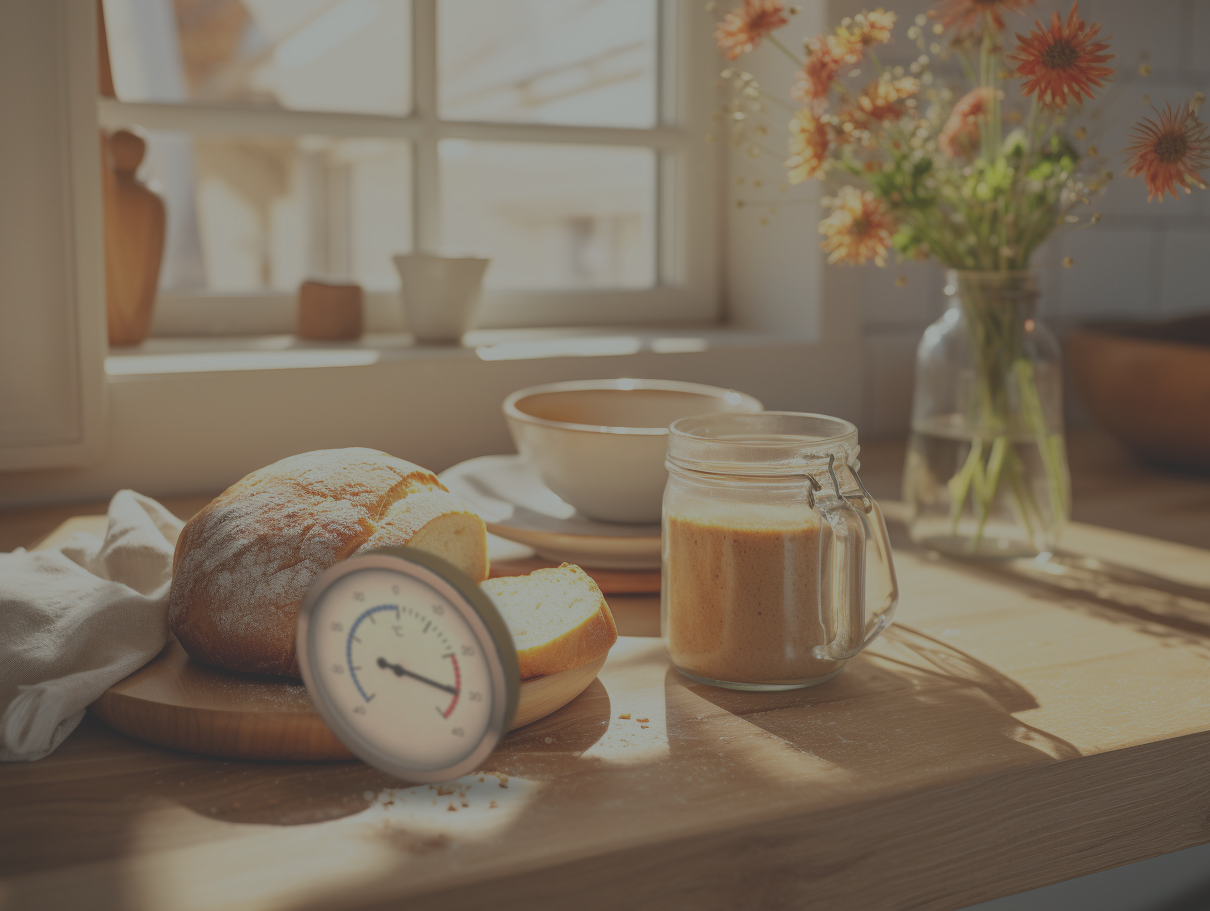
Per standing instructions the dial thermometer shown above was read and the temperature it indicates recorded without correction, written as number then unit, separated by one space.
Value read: 30 °C
